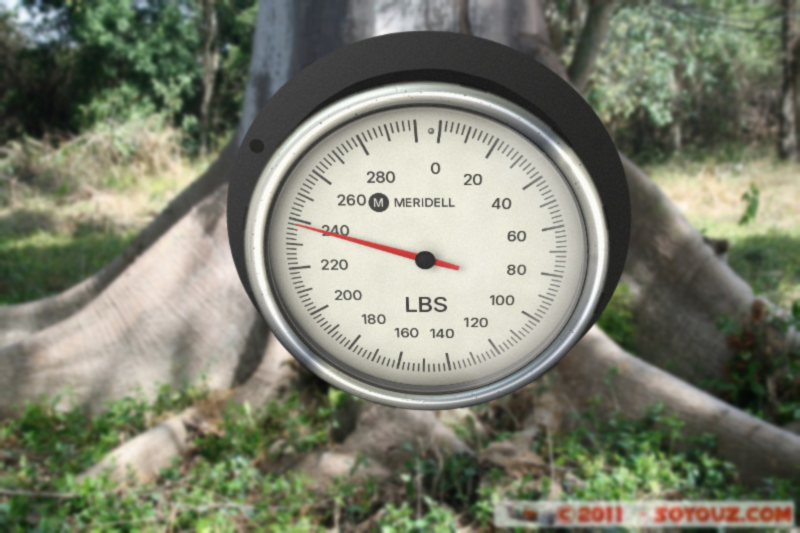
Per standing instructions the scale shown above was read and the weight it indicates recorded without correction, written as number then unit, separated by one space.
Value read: 240 lb
